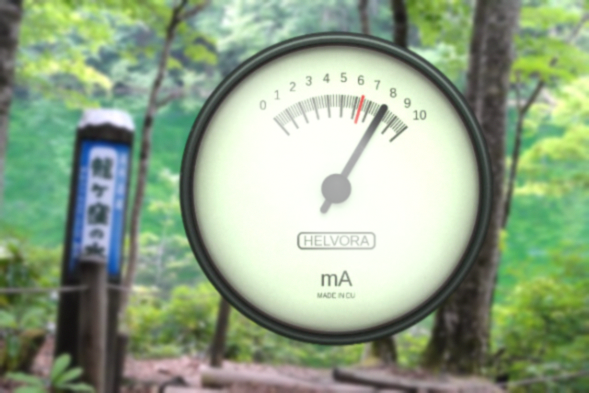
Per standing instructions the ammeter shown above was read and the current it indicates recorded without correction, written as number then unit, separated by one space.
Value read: 8 mA
